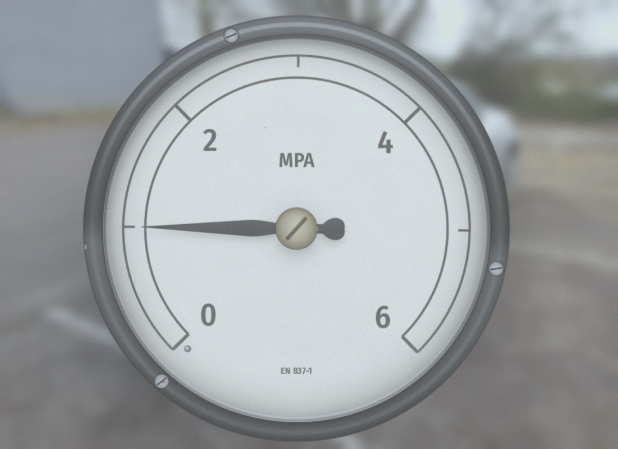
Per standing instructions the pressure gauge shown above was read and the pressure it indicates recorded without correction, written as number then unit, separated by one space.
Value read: 1 MPa
